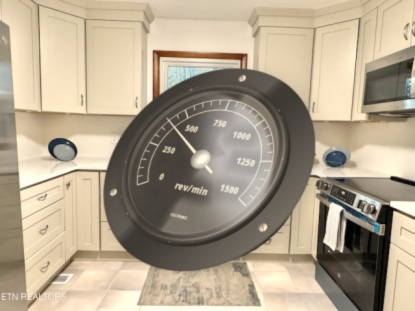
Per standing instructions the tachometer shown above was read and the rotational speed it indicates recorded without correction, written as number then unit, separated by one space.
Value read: 400 rpm
